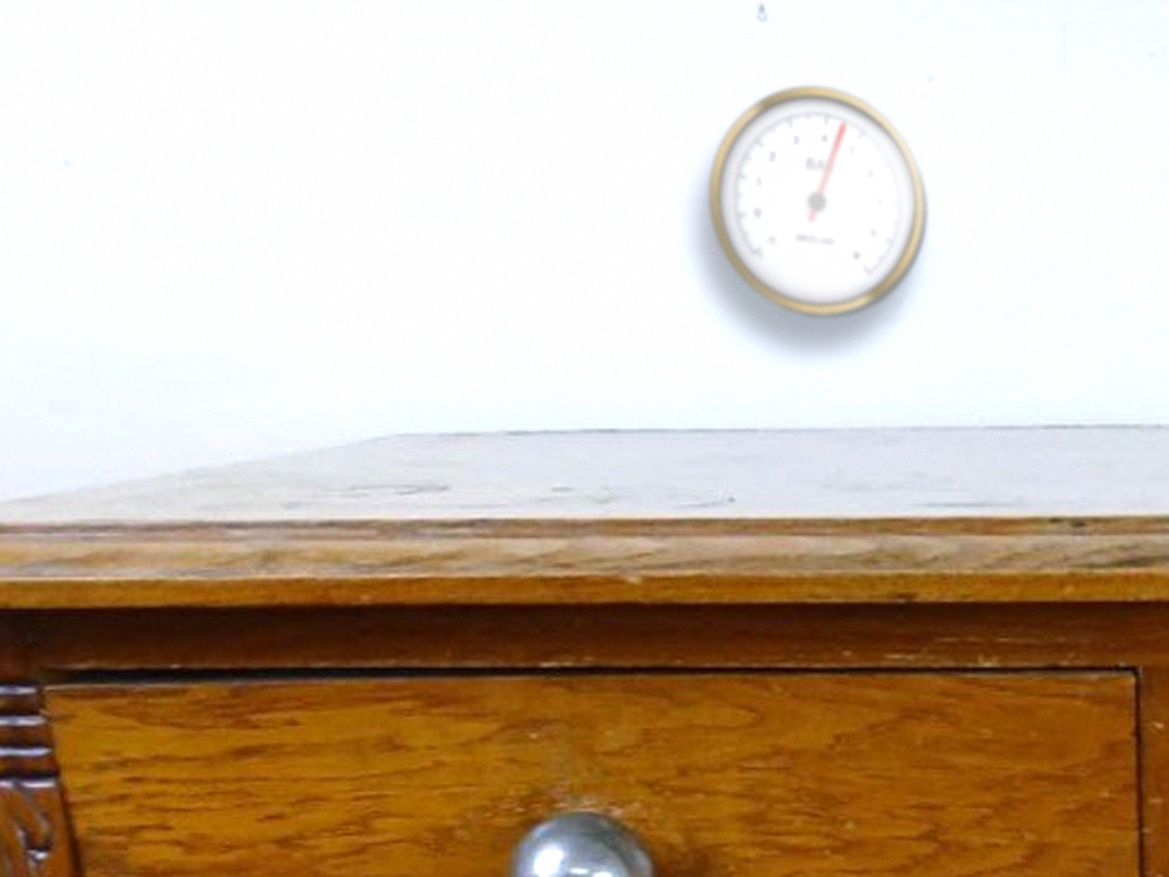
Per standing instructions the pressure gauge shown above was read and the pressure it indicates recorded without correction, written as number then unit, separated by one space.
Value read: 4.5 bar
